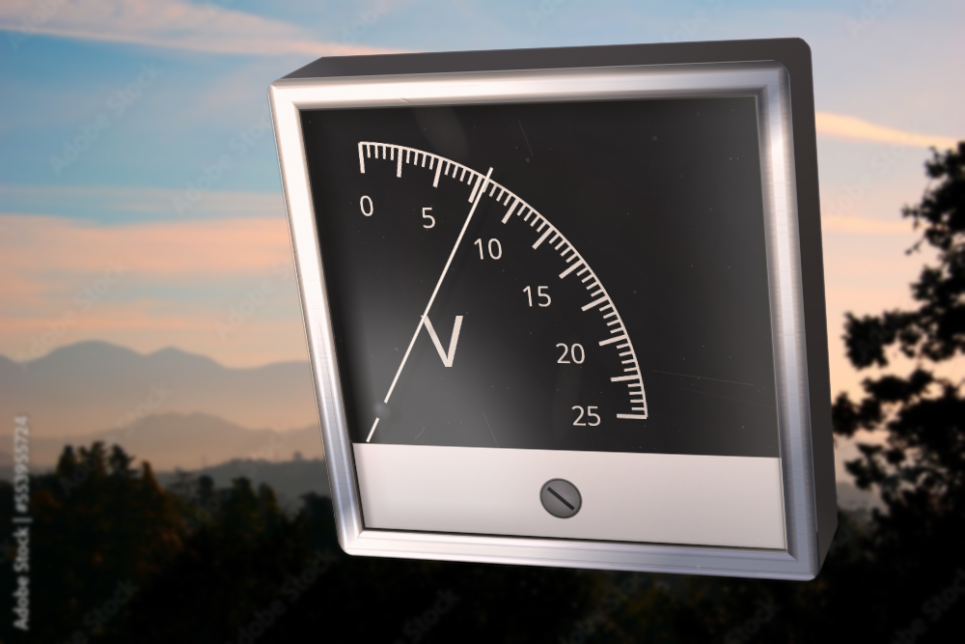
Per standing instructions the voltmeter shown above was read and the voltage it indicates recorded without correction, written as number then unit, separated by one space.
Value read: 8 V
